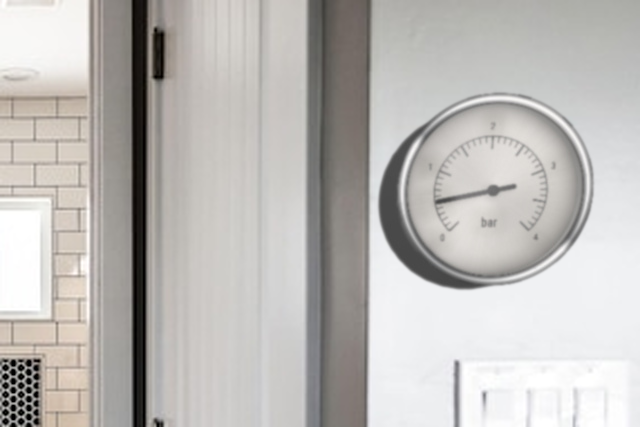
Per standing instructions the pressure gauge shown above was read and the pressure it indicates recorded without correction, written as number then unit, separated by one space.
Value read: 0.5 bar
